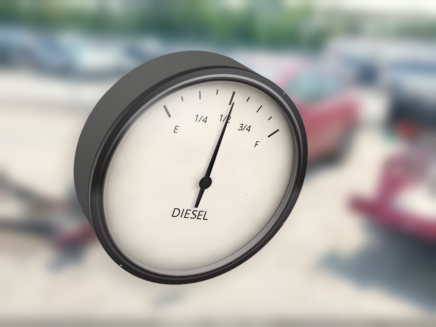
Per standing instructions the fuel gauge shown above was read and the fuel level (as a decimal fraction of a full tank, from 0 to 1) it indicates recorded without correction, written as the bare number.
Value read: 0.5
